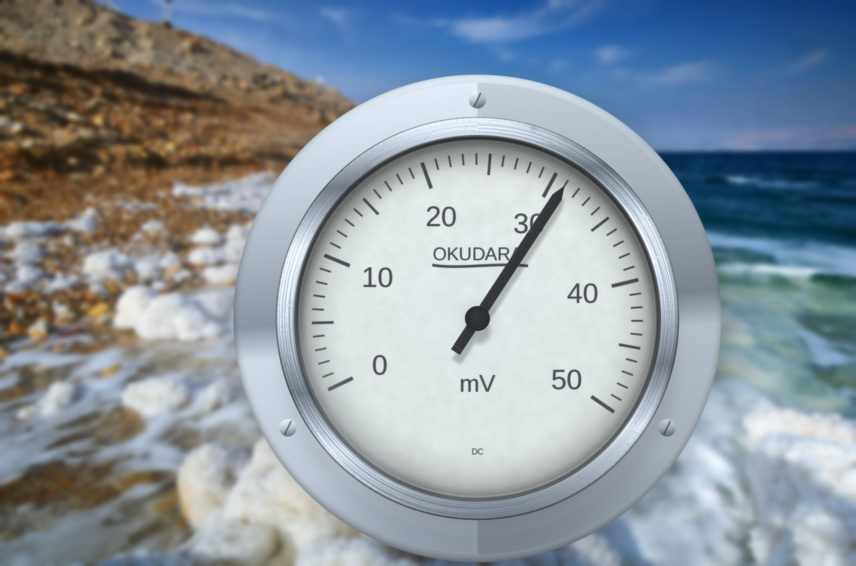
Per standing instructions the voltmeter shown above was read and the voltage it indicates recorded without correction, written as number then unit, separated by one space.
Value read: 31 mV
